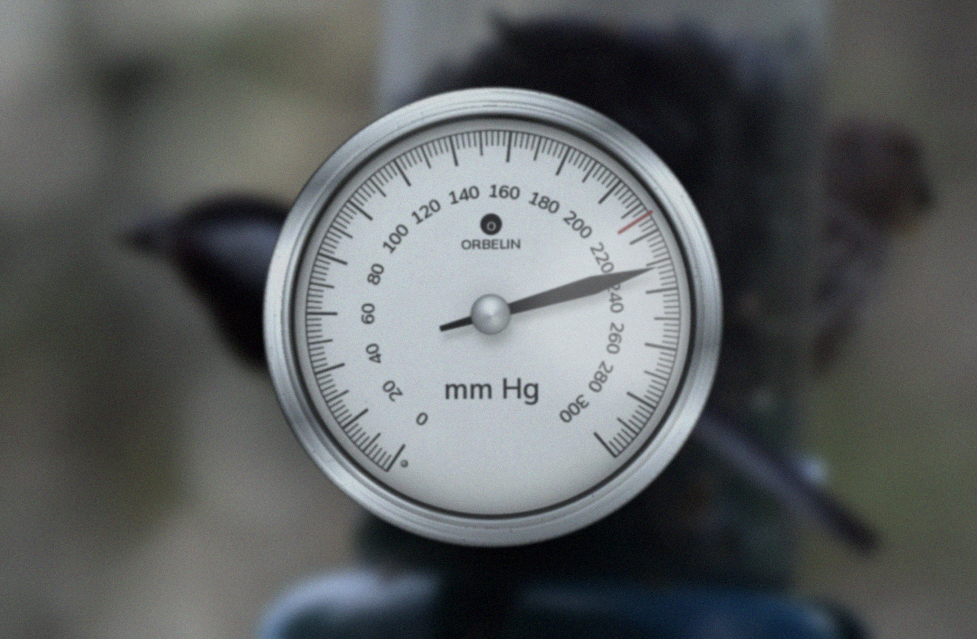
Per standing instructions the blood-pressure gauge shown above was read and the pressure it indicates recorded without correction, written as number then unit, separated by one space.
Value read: 232 mmHg
